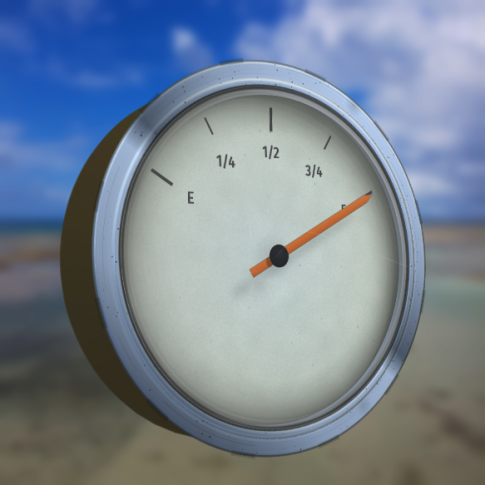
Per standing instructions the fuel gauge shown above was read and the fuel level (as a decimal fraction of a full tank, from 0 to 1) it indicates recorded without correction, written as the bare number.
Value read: 1
